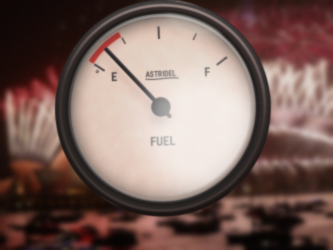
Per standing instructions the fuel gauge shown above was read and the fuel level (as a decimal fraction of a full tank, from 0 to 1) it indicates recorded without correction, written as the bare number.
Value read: 0.125
